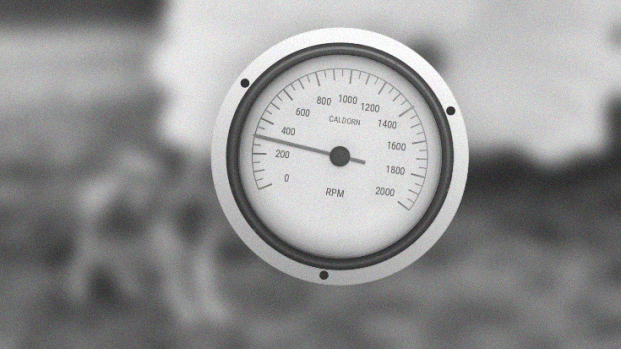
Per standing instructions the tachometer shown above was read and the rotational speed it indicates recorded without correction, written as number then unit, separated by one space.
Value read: 300 rpm
